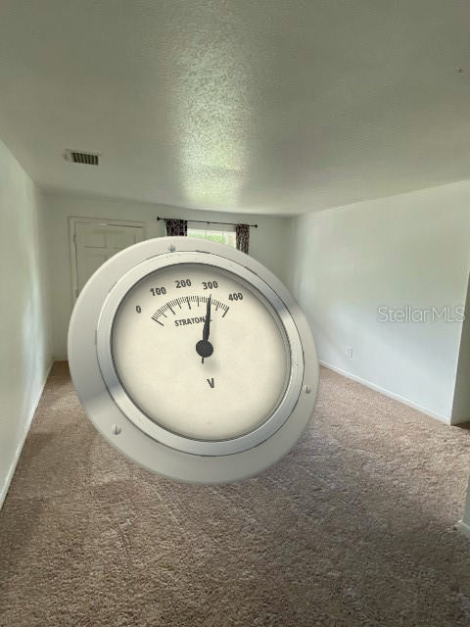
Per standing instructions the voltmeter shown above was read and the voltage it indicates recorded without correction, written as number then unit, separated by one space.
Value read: 300 V
